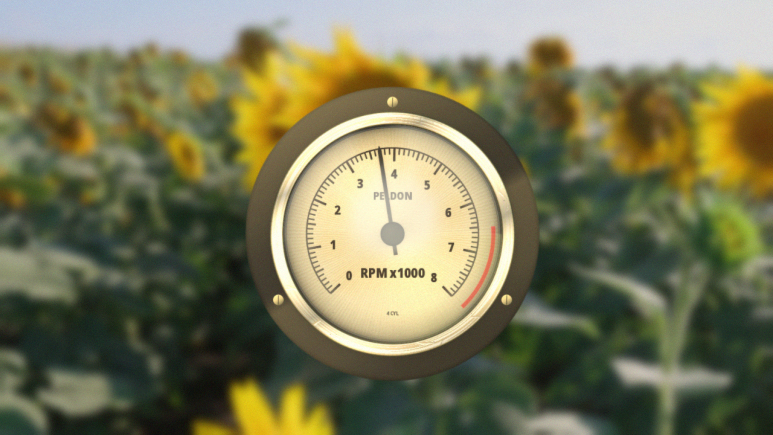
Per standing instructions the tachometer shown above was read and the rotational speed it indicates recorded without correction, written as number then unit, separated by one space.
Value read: 3700 rpm
